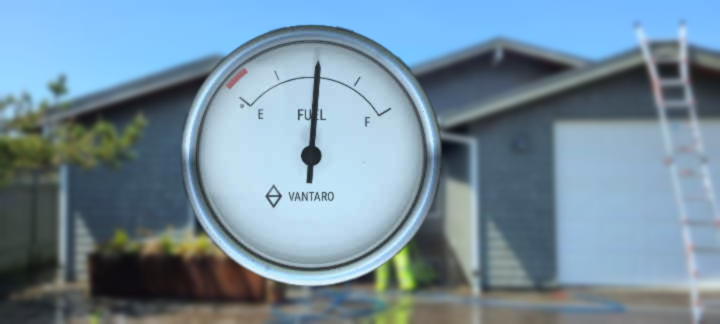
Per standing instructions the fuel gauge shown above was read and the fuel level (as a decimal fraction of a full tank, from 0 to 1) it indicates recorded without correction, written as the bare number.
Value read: 0.5
